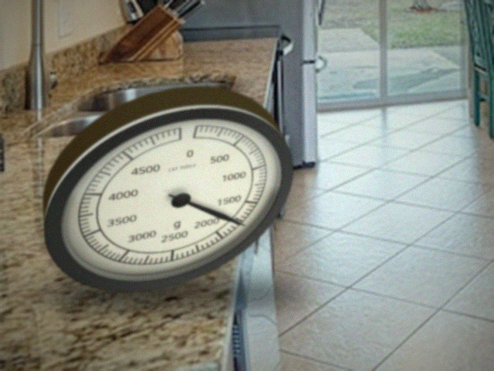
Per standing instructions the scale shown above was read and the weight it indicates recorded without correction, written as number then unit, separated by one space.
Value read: 1750 g
